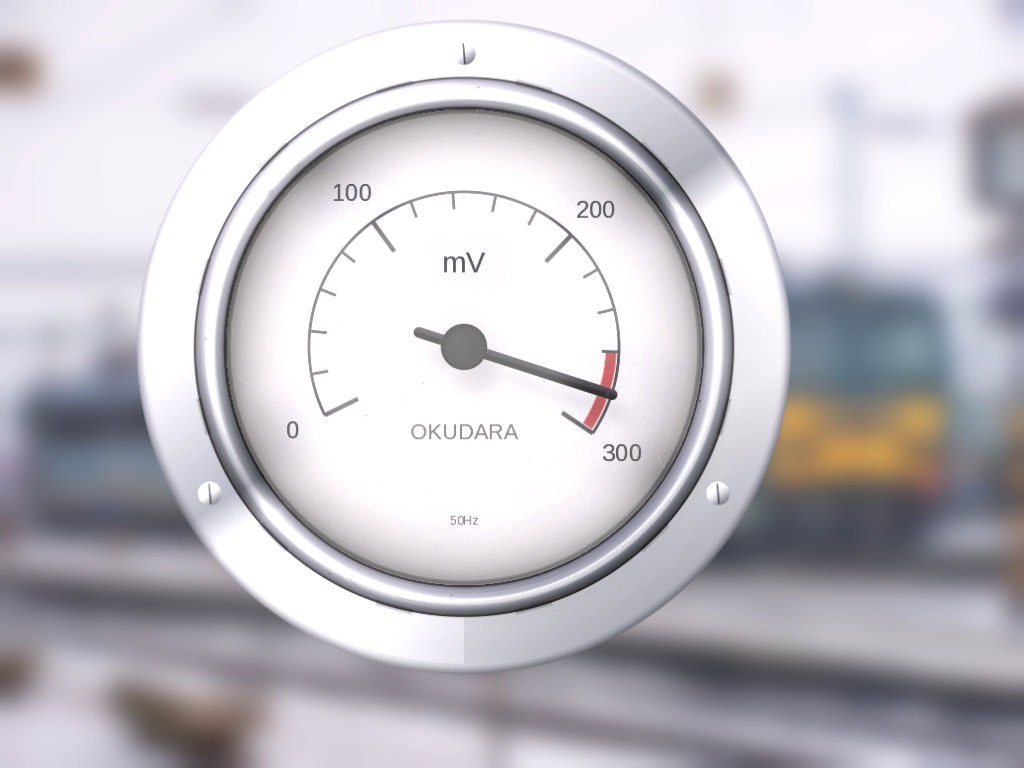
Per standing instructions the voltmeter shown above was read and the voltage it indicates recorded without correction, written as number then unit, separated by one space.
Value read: 280 mV
